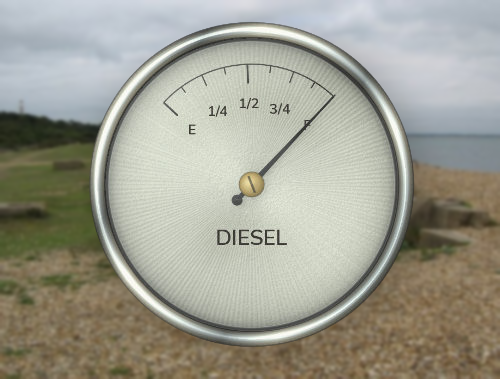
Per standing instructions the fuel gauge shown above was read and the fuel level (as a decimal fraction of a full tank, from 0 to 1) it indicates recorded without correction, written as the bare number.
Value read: 1
